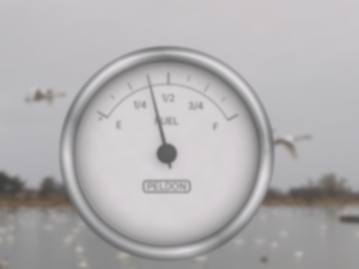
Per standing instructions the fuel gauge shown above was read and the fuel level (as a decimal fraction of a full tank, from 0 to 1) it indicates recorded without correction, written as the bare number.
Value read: 0.375
